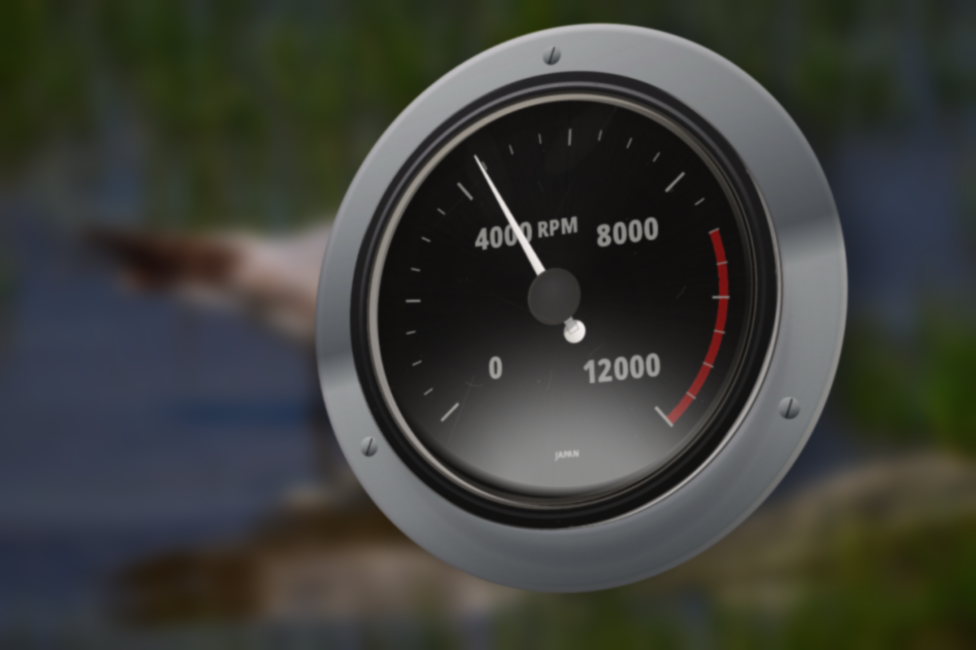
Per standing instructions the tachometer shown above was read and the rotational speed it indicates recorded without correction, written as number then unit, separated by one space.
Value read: 4500 rpm
